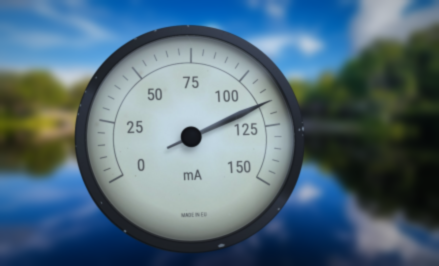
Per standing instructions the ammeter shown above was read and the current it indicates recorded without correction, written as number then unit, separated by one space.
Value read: 115 mA
